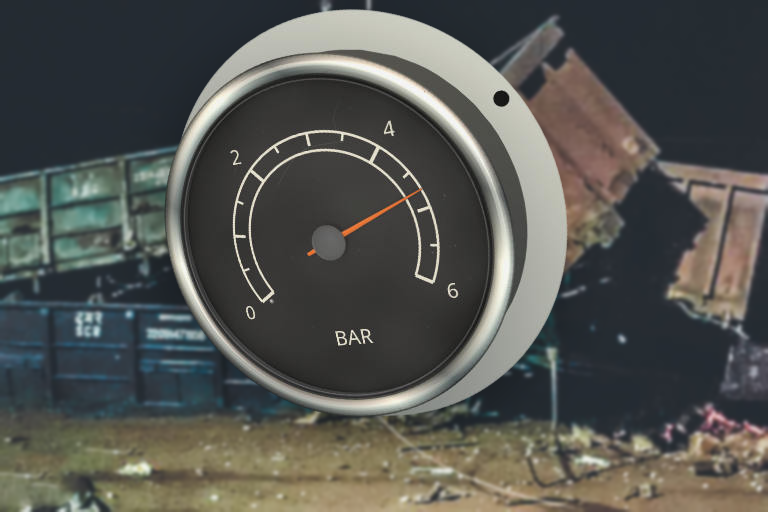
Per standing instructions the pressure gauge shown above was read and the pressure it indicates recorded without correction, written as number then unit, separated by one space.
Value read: 4.75 bar
